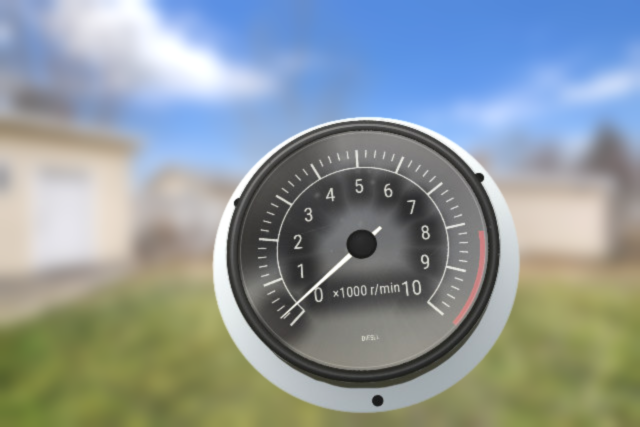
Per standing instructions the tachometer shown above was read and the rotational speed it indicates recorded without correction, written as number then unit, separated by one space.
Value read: 200 rpm
